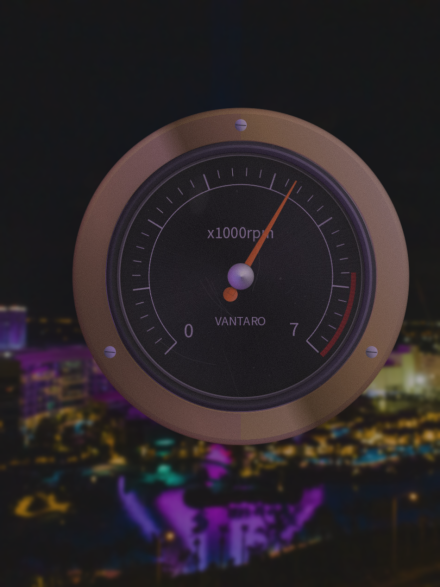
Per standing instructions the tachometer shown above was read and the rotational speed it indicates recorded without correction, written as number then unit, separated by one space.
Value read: 4300 rpm
